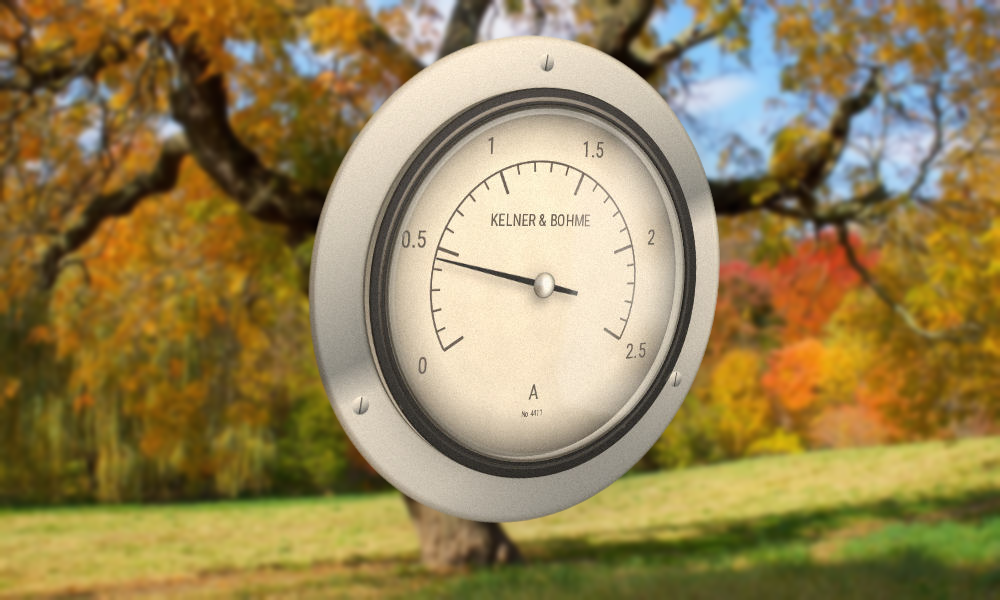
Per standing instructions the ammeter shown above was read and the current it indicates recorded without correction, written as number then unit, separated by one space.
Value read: 0.45 A
